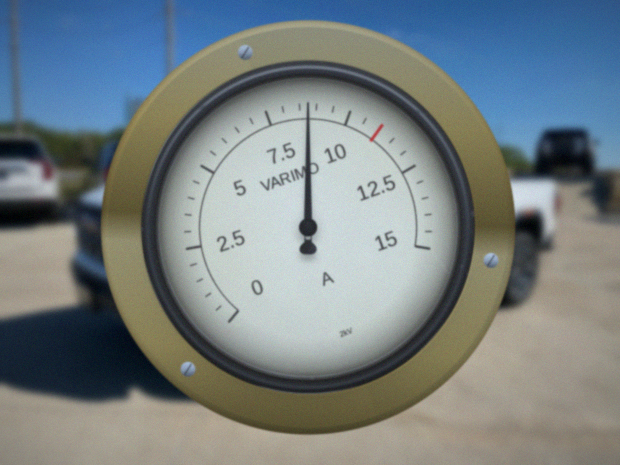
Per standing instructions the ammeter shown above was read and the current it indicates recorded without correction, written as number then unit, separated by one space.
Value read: 8.75 A
